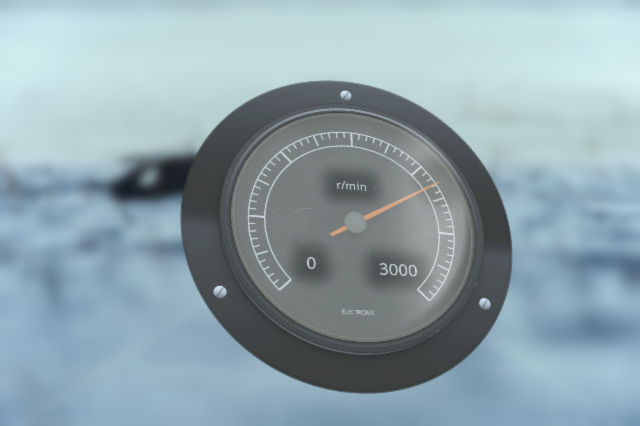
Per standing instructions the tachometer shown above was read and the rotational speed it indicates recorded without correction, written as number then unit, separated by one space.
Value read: 2150 rpm
